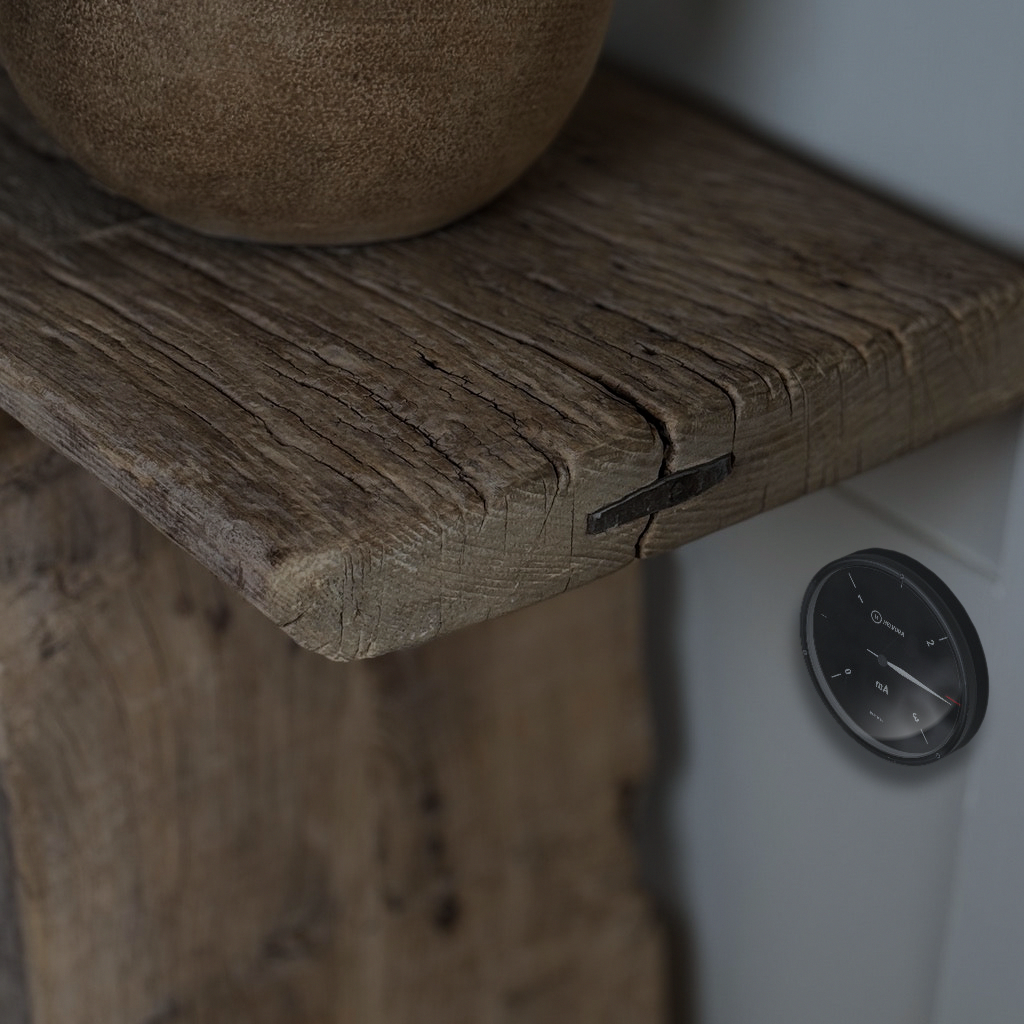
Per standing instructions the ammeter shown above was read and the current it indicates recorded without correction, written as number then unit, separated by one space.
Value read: 2.5 mA
